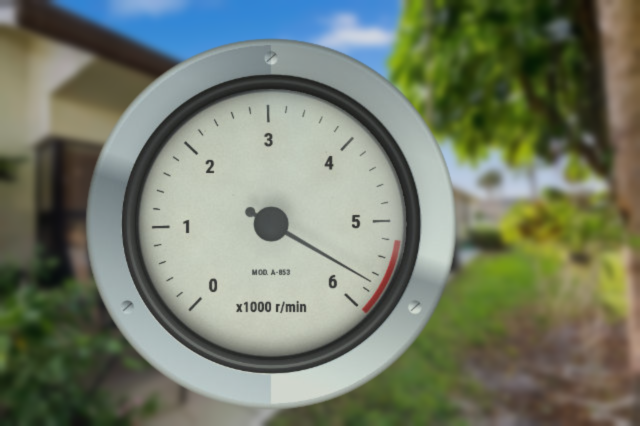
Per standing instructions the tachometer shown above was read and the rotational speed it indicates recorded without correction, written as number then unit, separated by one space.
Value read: 5700 rpm
